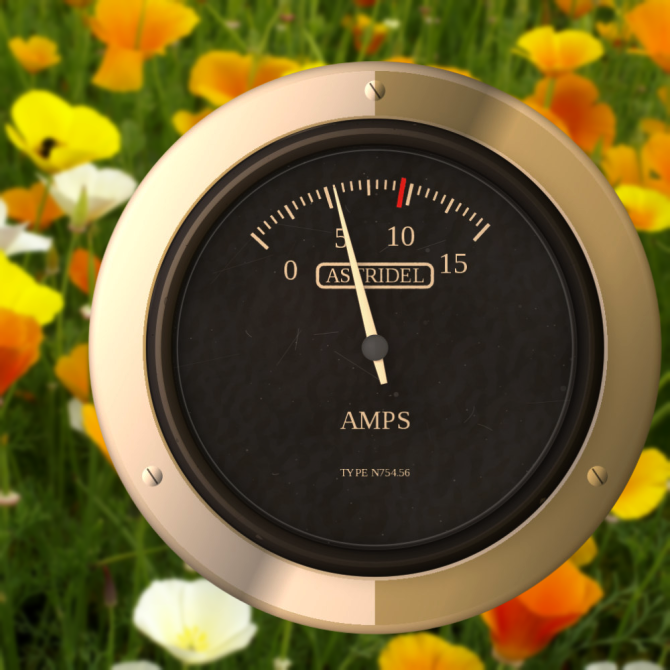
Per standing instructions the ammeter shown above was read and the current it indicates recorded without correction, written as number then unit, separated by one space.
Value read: 5.5 A
